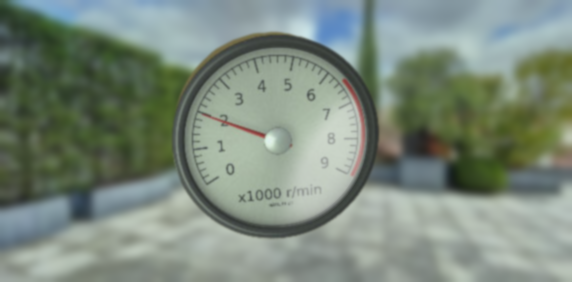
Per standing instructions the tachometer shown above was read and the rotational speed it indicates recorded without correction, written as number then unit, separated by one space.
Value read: 2000 rpm
